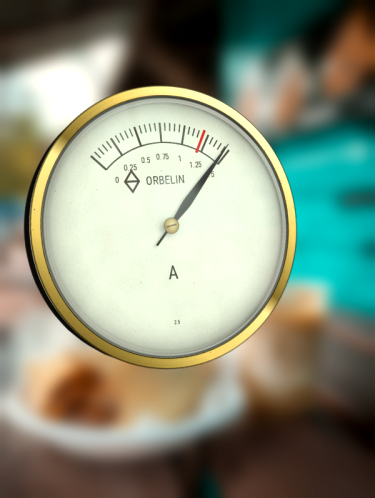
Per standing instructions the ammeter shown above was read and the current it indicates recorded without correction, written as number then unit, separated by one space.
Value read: 1.45 A
